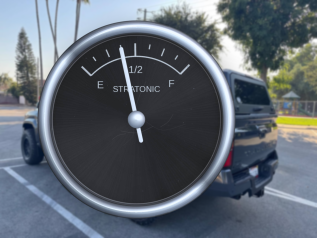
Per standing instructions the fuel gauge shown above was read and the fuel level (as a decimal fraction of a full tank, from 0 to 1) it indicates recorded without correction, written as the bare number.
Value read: 0.375
